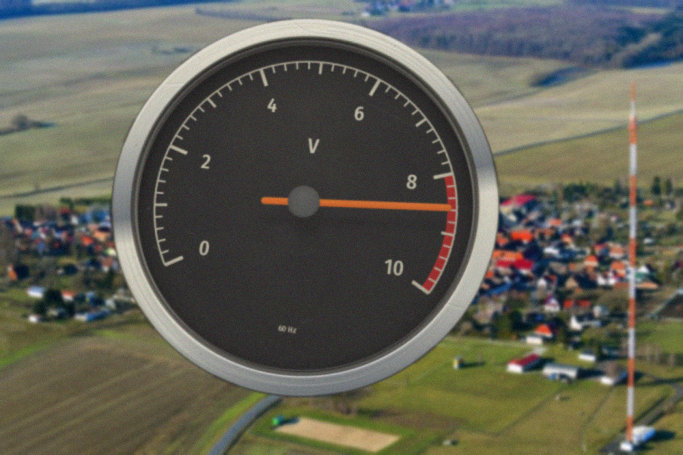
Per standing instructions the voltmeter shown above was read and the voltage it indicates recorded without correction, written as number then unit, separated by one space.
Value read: 8.6 V
